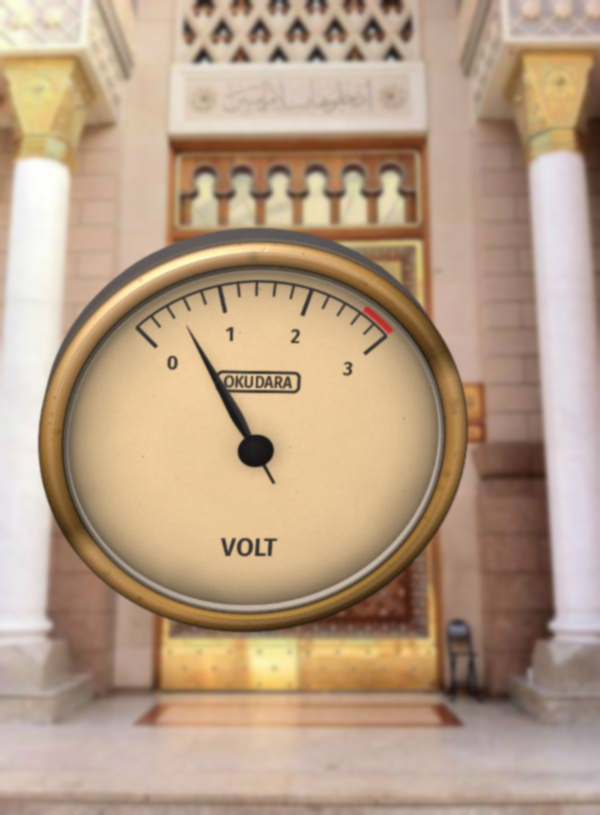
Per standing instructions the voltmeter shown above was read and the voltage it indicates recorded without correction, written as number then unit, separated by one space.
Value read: 0.5 V
